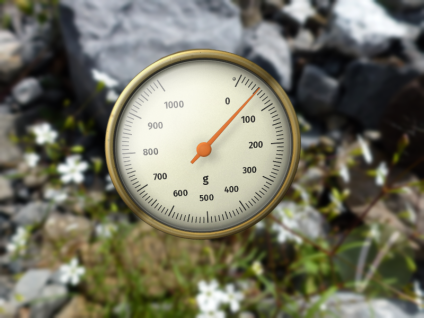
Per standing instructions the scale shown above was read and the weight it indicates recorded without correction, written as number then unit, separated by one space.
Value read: 50 g
